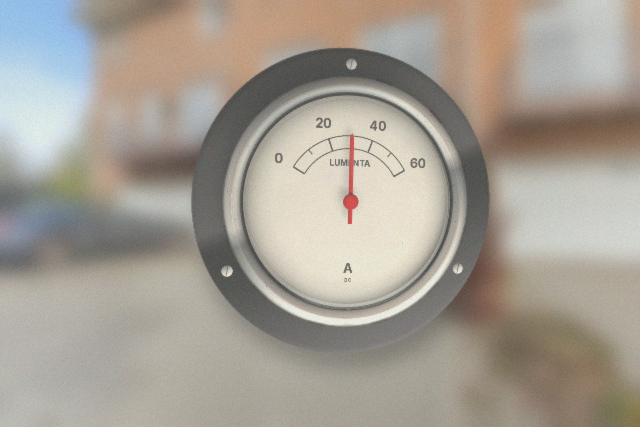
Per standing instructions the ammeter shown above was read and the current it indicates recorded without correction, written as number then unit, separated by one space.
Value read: 30 A
